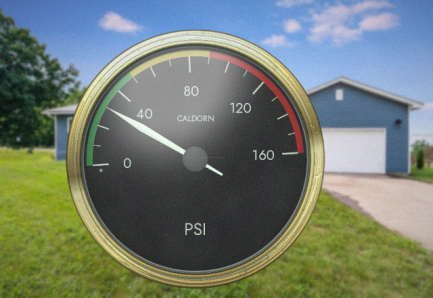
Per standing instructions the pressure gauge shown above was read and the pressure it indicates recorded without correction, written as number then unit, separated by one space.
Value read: 30 psi
